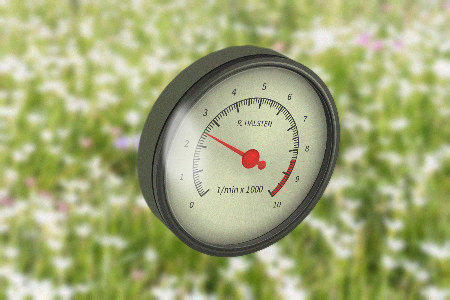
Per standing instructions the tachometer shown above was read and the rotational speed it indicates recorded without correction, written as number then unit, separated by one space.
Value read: 2500 rpm
